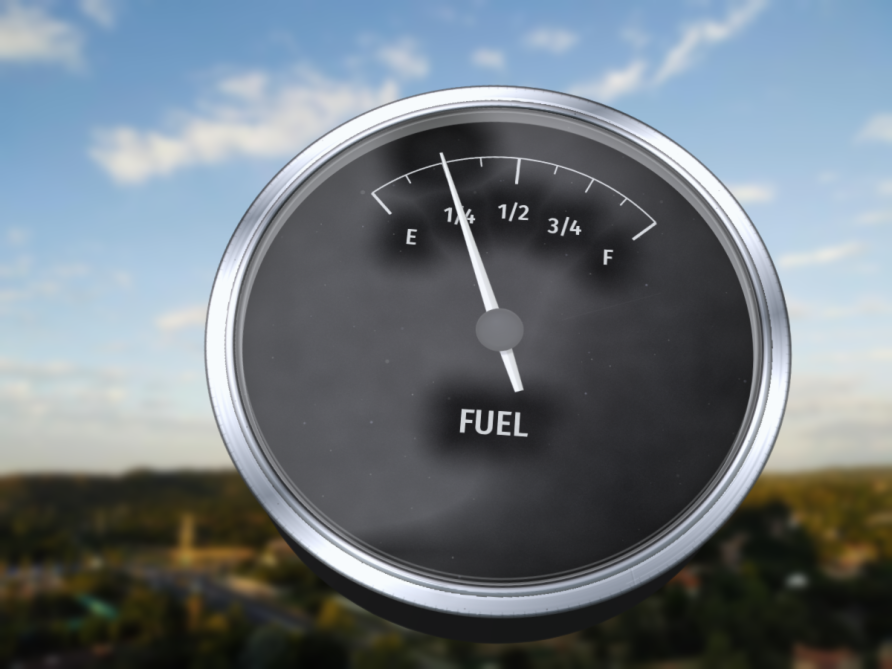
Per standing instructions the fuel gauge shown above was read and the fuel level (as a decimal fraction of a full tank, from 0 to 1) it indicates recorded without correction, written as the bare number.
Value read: 0.25
